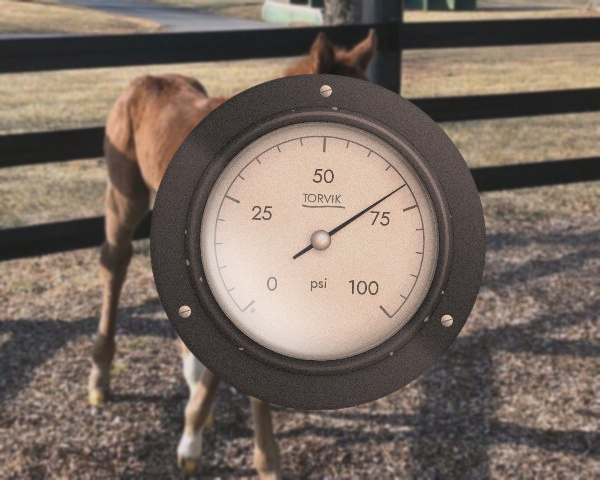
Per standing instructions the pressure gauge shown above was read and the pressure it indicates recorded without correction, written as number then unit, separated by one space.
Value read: 70 psi
